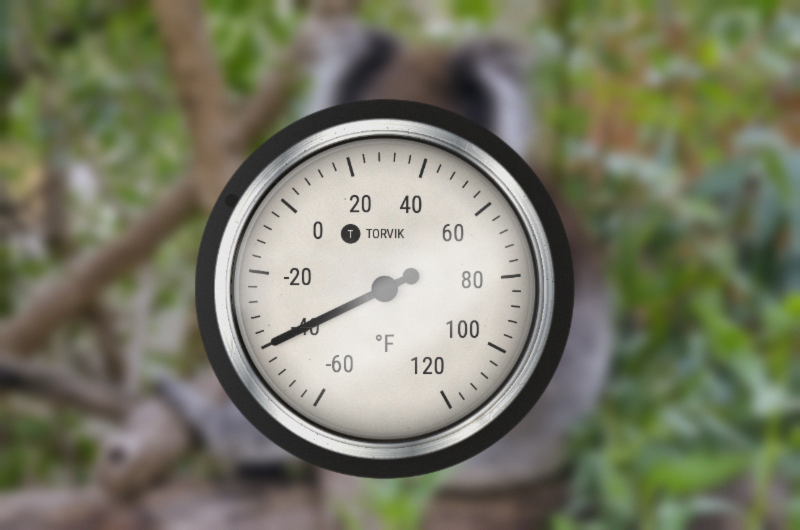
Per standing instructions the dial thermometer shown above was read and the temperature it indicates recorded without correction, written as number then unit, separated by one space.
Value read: -40 °F
